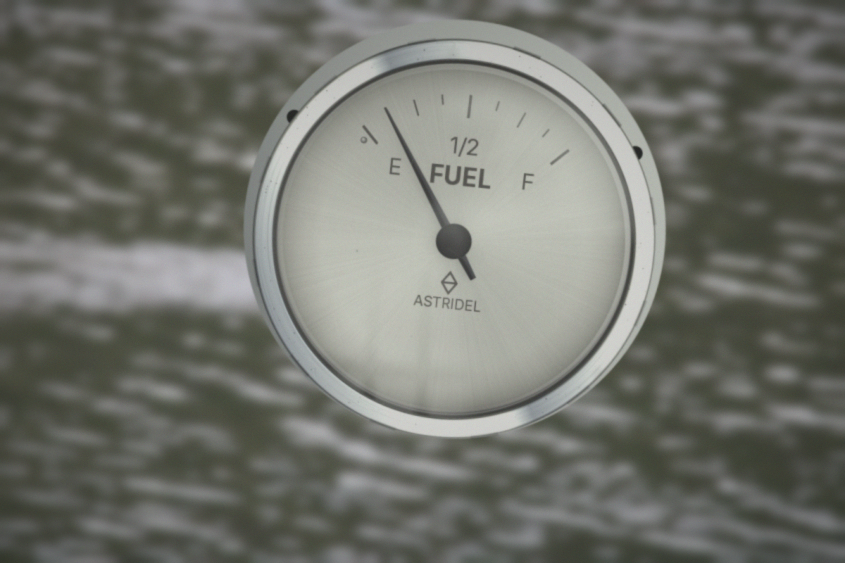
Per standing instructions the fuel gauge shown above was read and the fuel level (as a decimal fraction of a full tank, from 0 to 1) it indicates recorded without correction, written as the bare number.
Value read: 0.125
